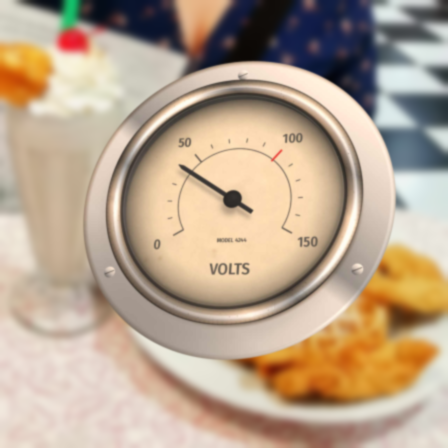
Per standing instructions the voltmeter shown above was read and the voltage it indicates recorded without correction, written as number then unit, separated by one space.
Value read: 40 V
